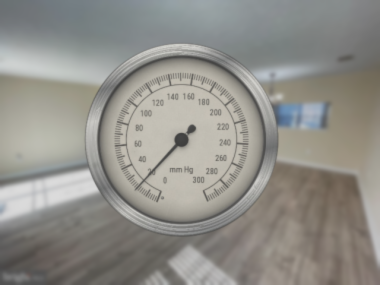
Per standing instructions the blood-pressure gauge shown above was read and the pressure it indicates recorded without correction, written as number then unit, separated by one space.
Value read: 20 mmHg
